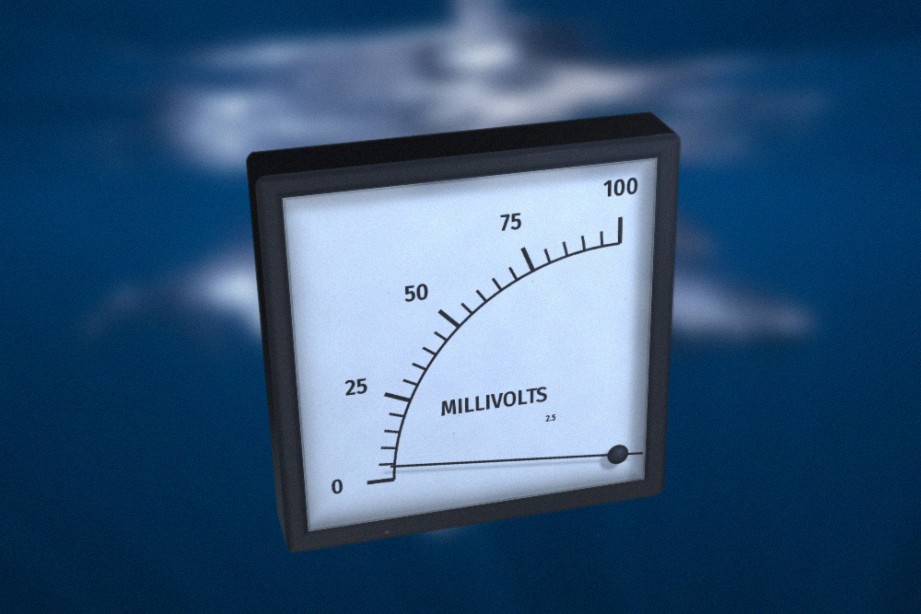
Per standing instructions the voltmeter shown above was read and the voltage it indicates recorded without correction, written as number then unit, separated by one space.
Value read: 5 mV
